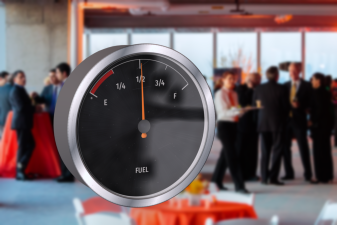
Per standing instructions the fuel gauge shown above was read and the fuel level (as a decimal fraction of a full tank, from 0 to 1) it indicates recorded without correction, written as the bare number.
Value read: 0.5
